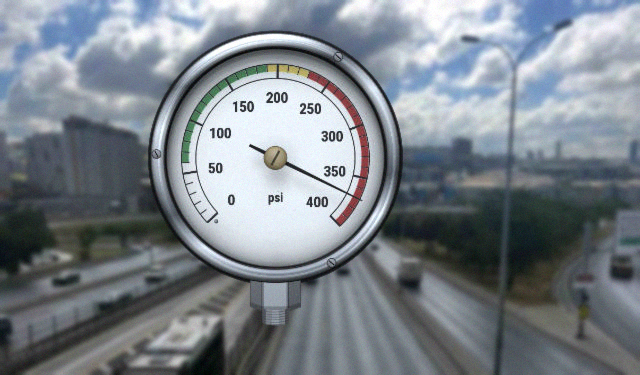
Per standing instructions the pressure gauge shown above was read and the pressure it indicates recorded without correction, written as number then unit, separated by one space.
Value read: 370 psi
